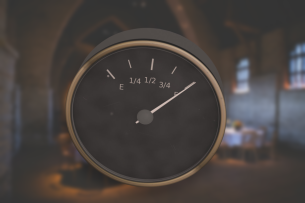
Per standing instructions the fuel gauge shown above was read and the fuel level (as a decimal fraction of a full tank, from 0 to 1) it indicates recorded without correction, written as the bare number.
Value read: 1
